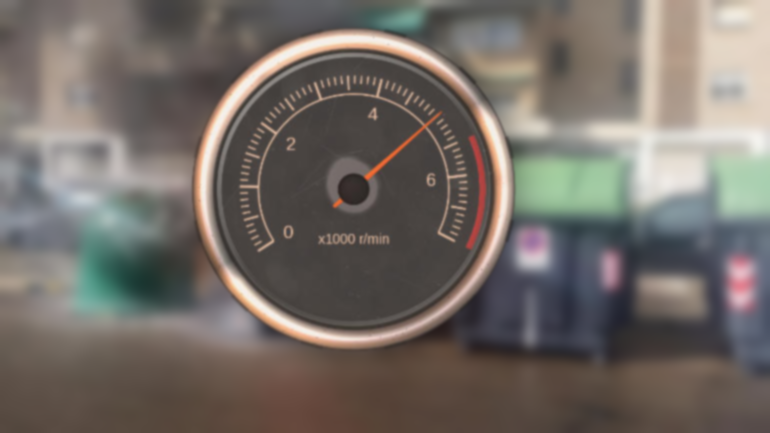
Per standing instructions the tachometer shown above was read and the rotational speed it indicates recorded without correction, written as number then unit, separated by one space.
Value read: 5000 rpm
